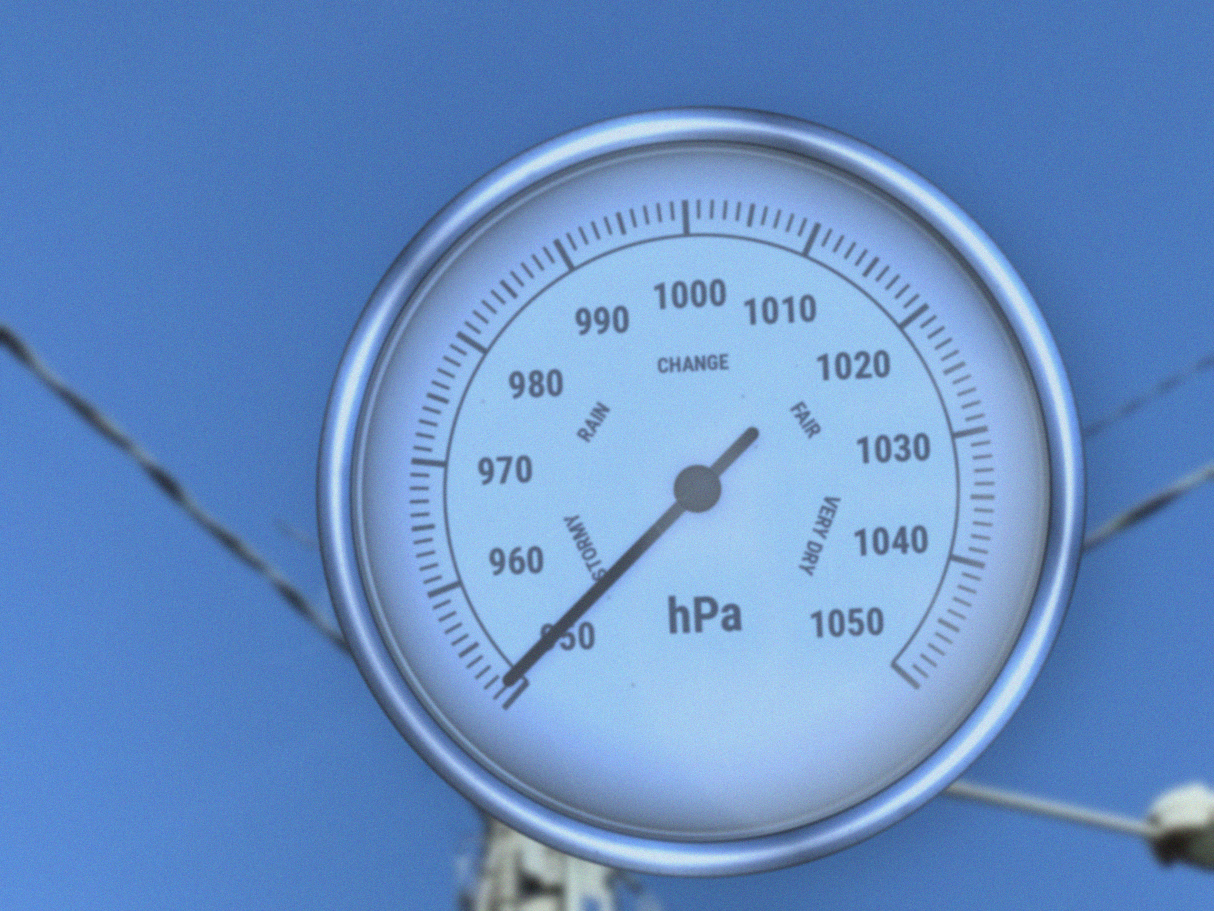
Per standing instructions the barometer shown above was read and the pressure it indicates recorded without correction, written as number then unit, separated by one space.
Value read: 951 hPa
